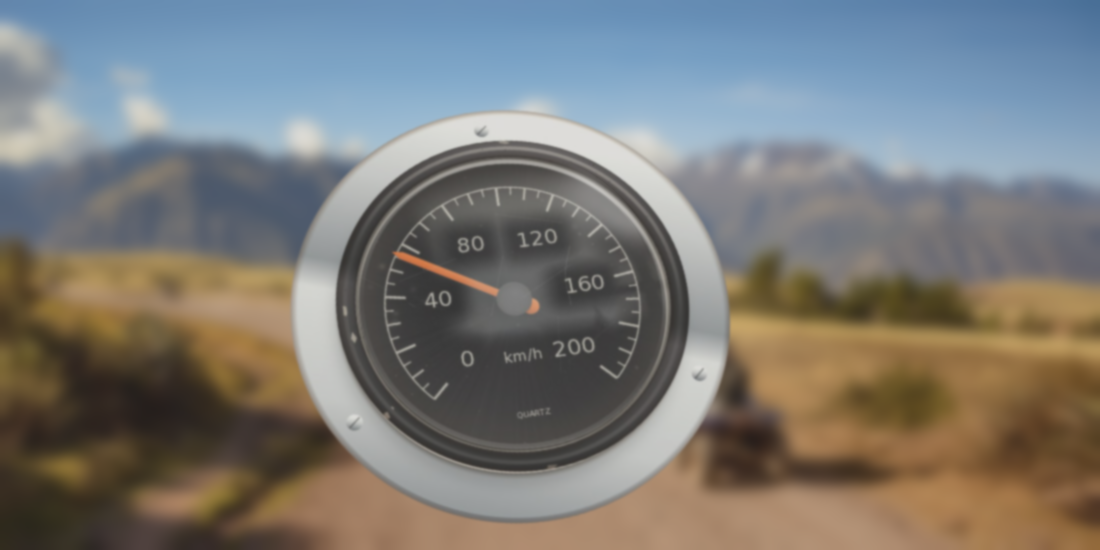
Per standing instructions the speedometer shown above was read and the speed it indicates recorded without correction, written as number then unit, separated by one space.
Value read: 55 km/h
